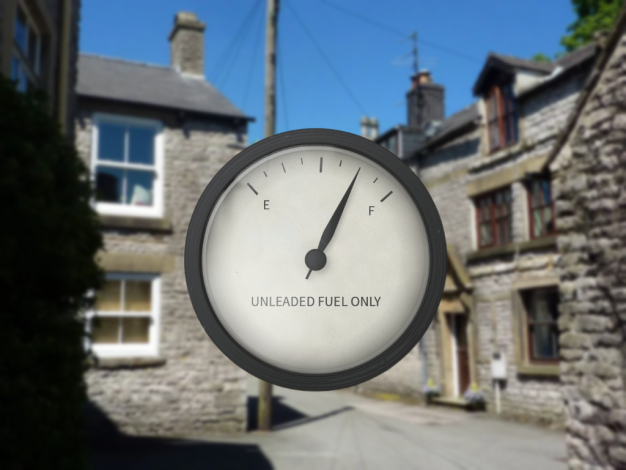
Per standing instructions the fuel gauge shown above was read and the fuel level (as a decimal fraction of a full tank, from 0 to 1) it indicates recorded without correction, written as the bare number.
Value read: 0.75
